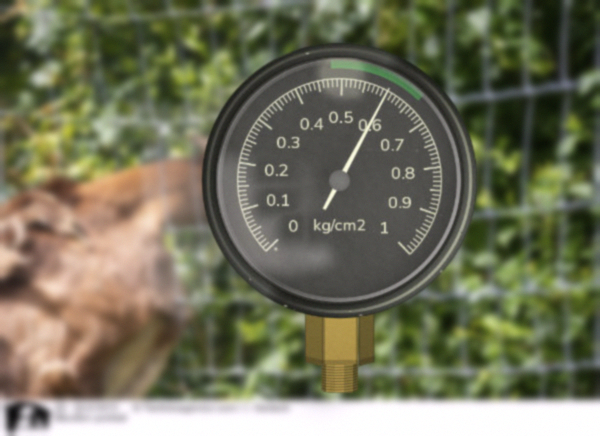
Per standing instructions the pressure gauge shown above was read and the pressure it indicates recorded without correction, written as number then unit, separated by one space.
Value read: 0.6 kg/cm²
